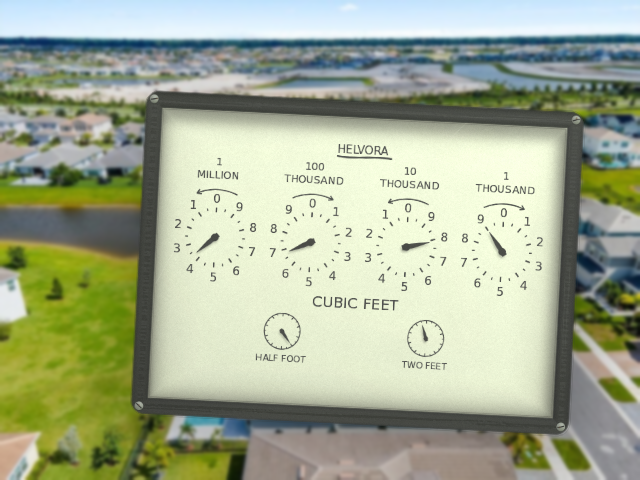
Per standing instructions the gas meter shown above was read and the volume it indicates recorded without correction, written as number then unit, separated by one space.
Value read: 367900 ft³
